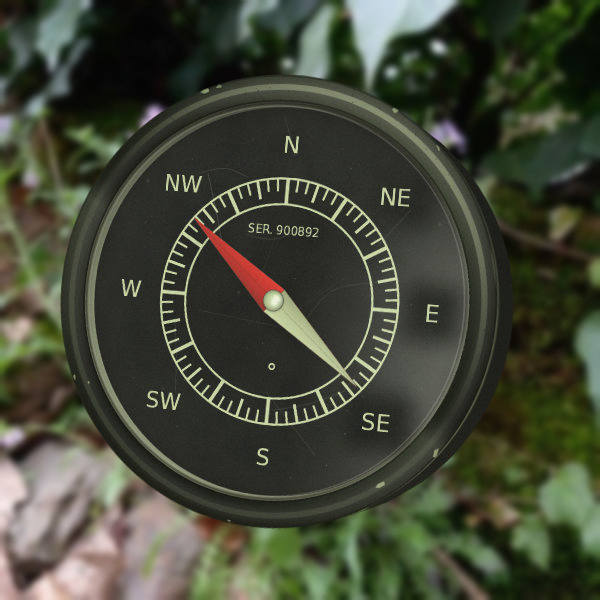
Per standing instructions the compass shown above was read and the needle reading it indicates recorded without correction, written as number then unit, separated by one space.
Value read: 310 °
